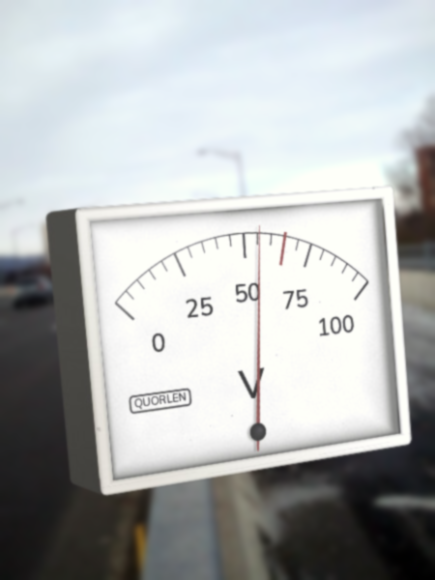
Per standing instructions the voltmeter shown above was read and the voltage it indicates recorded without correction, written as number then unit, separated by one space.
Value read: 55 V
